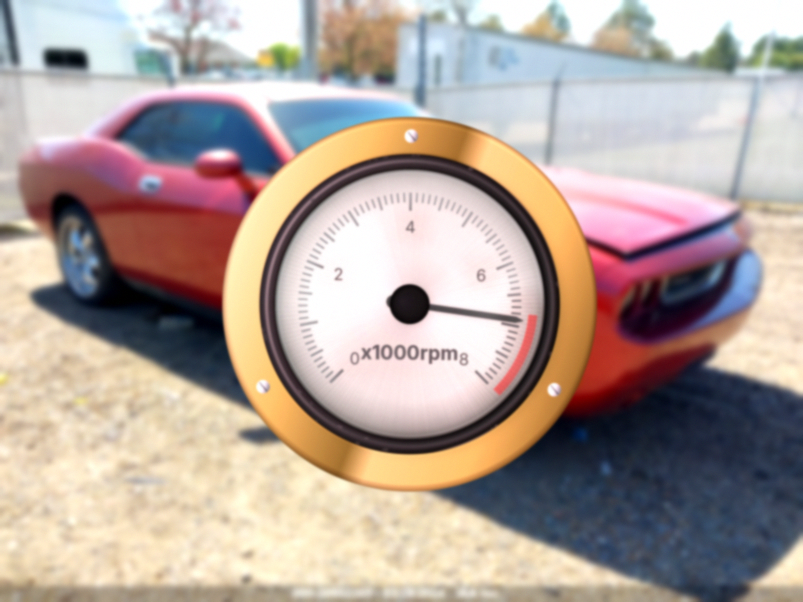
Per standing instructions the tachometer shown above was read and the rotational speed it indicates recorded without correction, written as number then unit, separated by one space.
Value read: 6900 rpm
